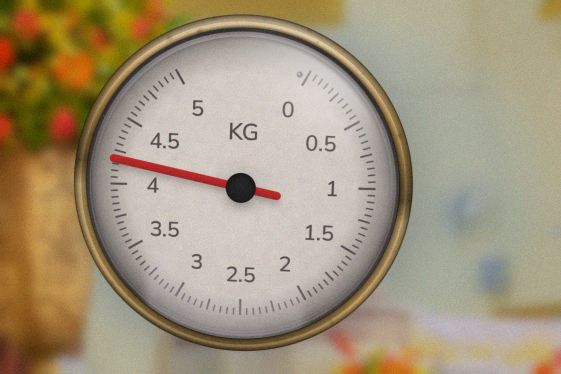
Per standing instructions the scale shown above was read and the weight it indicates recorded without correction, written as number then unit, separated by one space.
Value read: 4.2 kg
